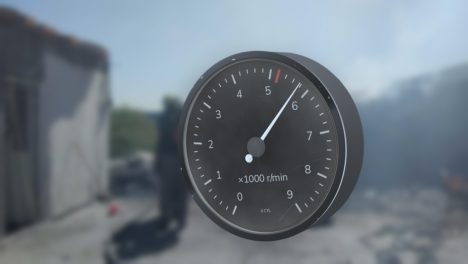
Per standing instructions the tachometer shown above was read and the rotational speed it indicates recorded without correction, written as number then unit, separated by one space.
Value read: 5800 rpm
